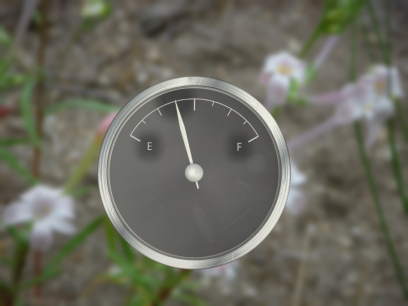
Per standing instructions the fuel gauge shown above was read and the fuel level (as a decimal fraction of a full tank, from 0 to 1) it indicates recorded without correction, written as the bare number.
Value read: 0.375
